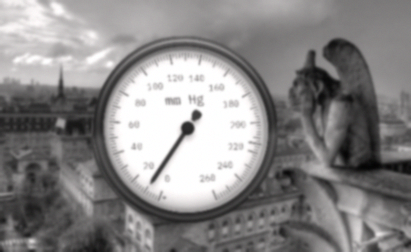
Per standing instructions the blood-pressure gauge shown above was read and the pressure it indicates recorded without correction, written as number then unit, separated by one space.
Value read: 10 mmHg
